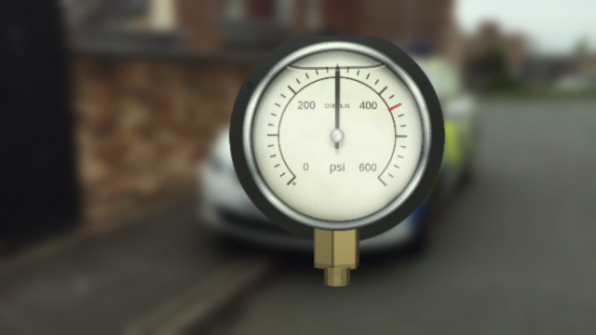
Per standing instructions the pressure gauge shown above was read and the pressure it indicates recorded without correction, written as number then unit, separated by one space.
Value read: 300 psi
